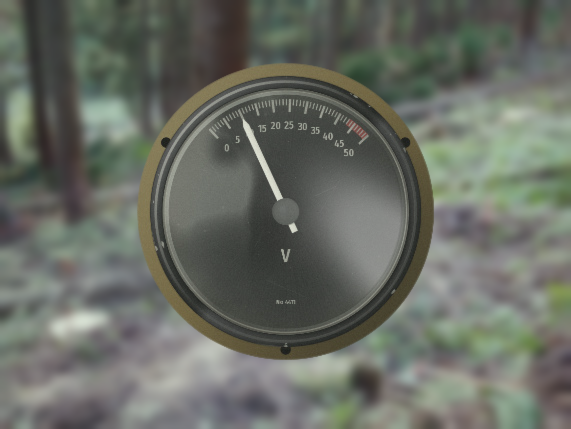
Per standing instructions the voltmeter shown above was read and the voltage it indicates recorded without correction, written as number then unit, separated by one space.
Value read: 10 V
